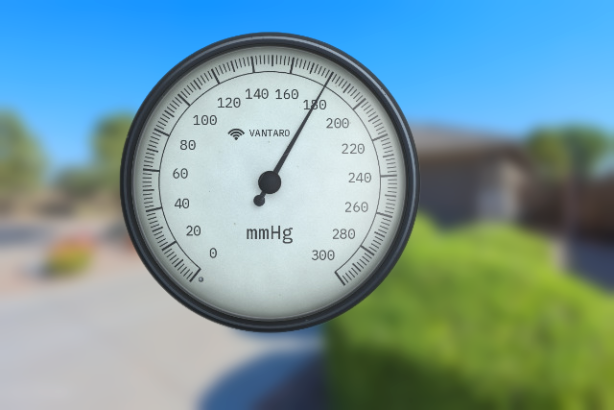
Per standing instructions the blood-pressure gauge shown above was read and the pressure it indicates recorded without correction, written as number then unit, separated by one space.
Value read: 180 mmHg
